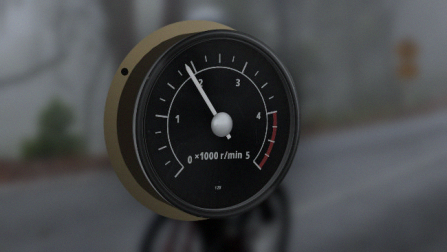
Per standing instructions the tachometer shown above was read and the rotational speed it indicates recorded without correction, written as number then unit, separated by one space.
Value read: 1875 rpm
